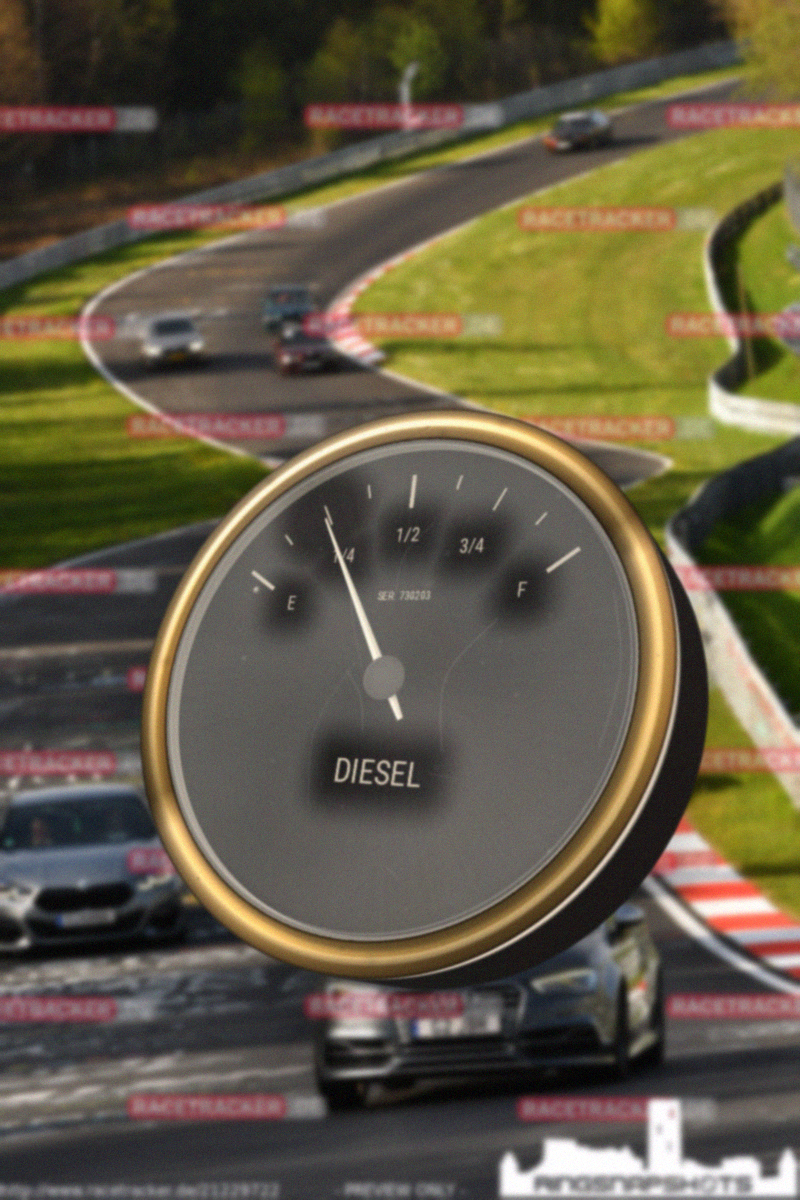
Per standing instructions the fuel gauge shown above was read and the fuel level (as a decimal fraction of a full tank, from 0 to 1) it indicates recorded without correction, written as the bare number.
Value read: 0.25
